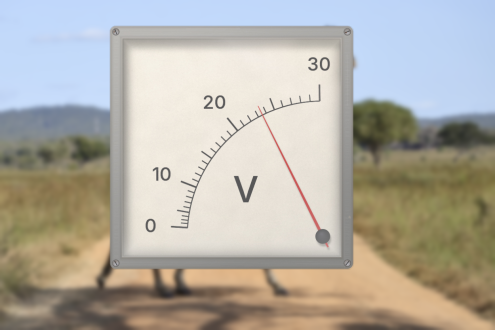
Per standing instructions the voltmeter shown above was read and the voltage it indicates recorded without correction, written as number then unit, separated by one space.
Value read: 23.5 V
